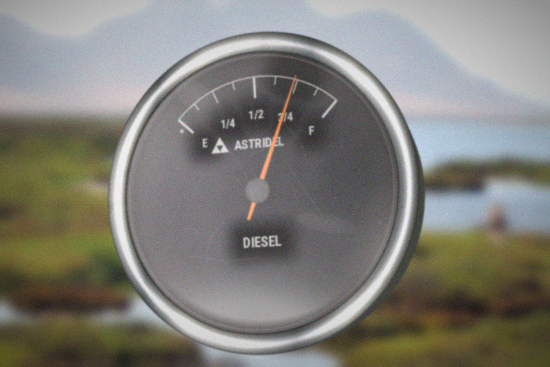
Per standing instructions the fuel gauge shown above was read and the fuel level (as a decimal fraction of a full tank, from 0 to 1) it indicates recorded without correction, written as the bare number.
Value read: 0.75
